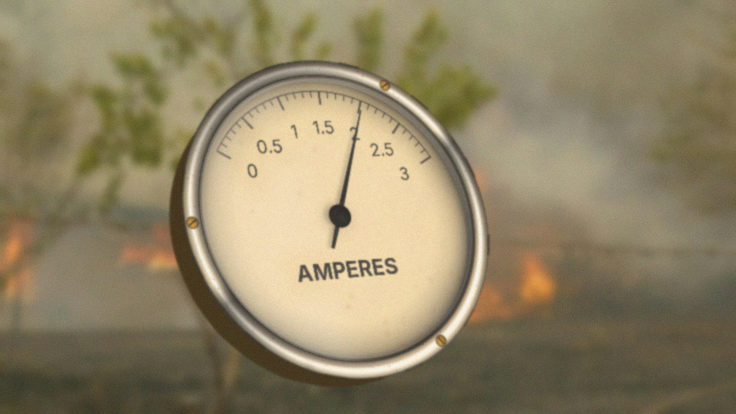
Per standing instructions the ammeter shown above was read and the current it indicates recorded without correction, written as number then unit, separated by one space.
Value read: 2 A
